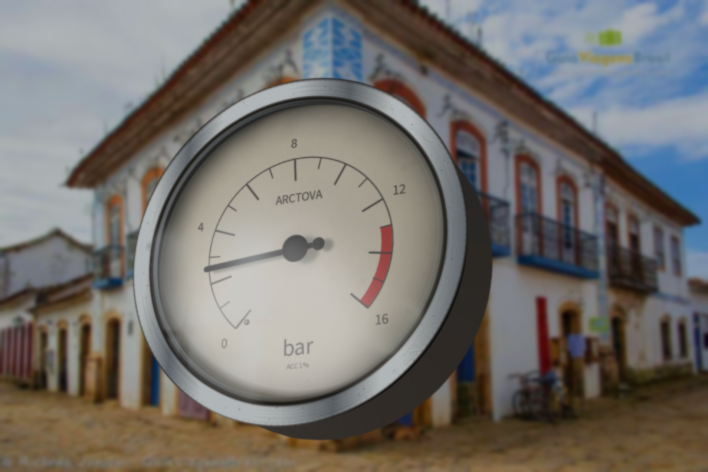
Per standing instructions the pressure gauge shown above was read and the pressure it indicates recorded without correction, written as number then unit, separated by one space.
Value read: 2.5 bar
